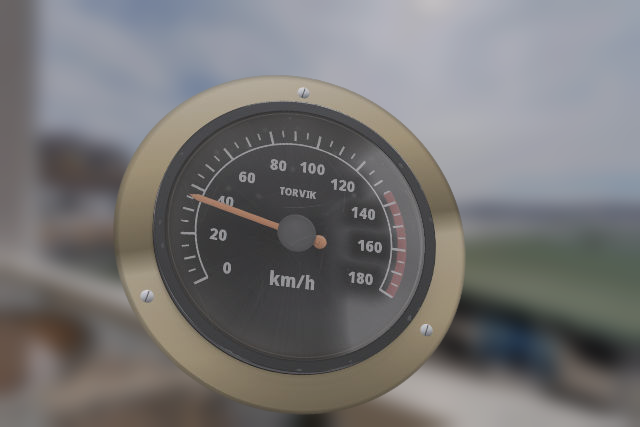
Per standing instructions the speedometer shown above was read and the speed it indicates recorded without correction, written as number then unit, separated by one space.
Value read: 35 km/h
